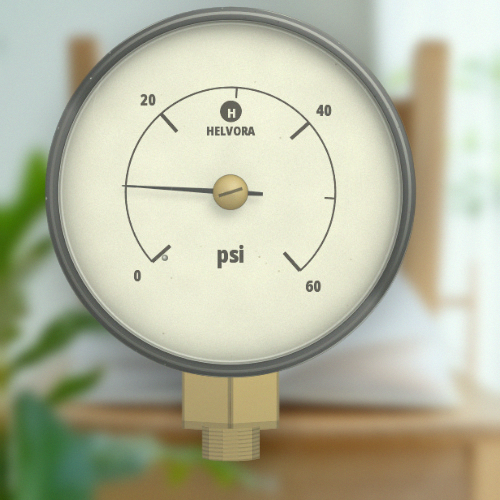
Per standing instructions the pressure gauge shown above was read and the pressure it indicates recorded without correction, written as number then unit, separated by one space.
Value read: 10 psi
